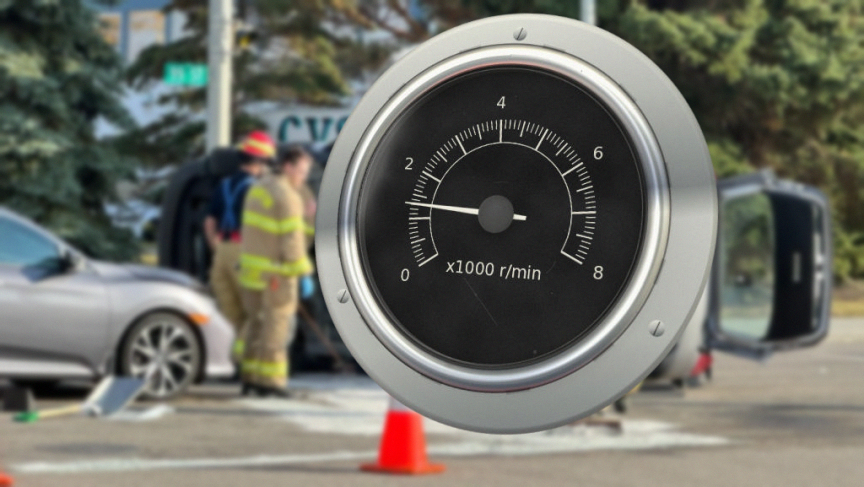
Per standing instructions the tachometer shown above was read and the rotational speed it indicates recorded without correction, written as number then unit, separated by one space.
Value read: 1300 rpm
